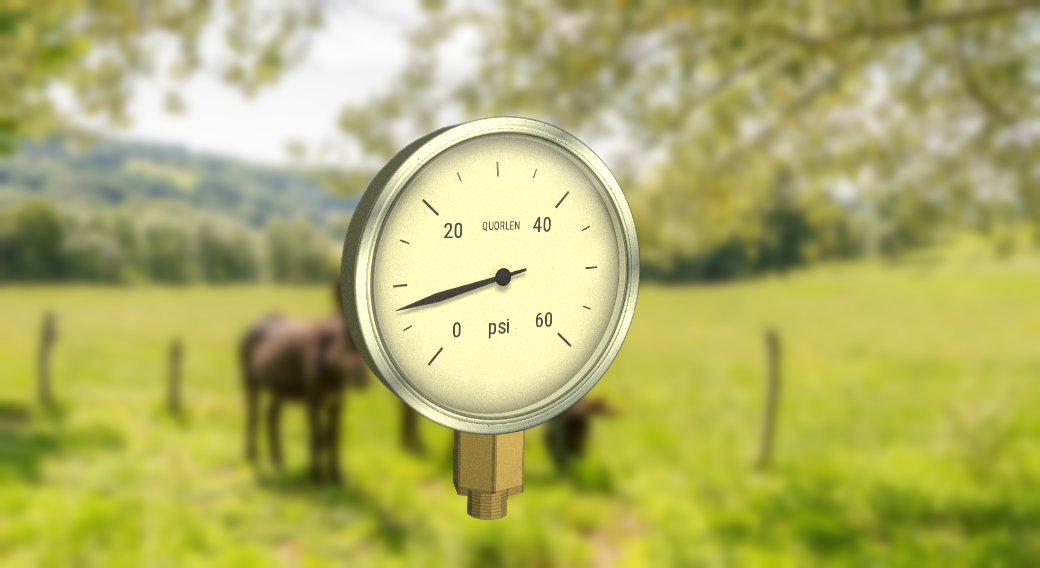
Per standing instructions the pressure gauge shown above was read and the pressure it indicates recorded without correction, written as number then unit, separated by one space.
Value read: 7.5 psi
